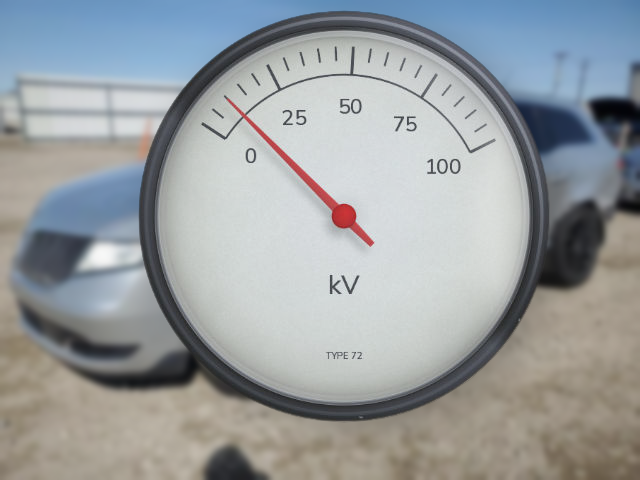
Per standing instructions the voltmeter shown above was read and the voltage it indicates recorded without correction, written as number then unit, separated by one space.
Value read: 10 kV
